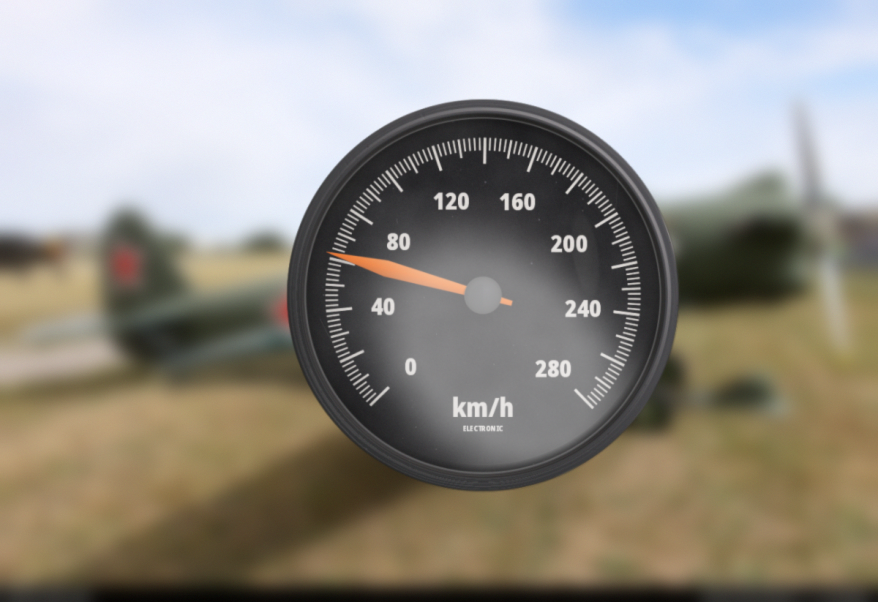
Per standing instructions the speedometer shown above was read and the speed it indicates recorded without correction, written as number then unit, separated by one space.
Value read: 62 km/h
